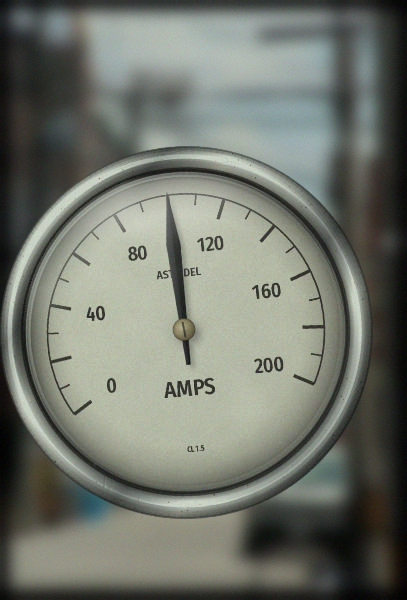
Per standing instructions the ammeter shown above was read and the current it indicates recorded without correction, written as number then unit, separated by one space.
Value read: 100 A
